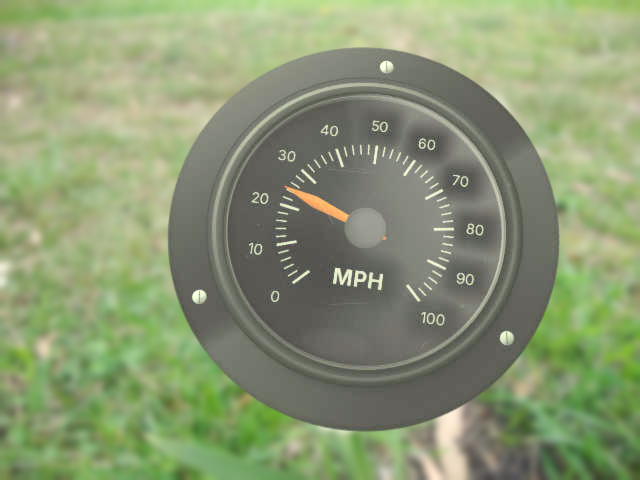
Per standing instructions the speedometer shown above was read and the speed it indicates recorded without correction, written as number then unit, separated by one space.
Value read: 24 mph
